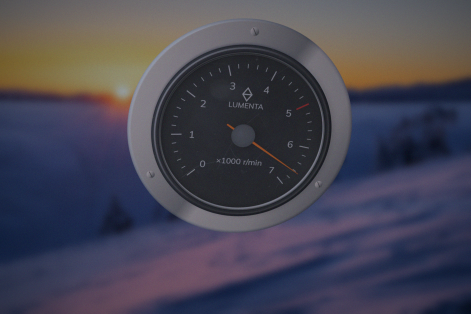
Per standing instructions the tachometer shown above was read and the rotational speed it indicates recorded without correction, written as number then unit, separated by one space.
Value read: 6600 rpm
